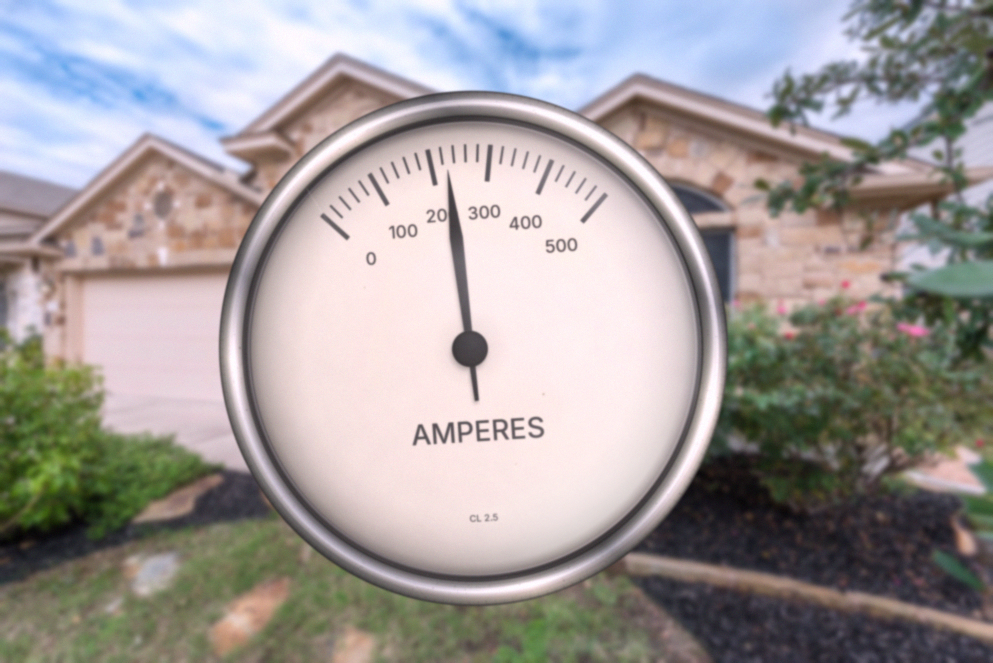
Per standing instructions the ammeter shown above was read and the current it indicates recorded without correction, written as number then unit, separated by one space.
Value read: 230 A
